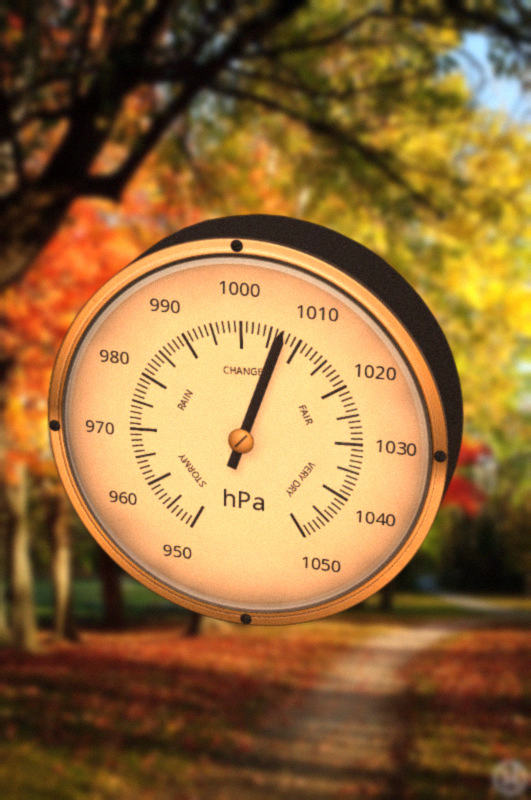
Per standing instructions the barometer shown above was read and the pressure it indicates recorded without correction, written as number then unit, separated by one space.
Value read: 1007 hPa
